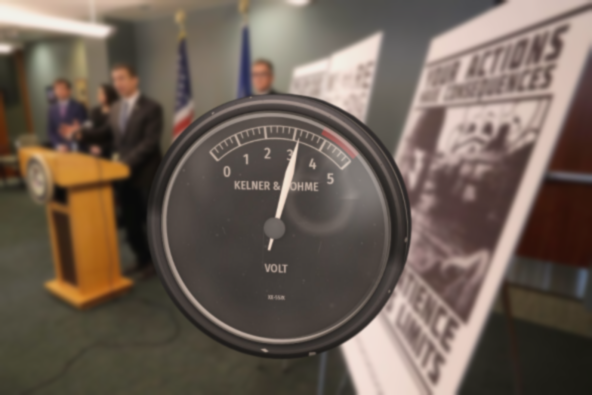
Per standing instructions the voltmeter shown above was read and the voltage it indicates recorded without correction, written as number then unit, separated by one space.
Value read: 3.2 V
